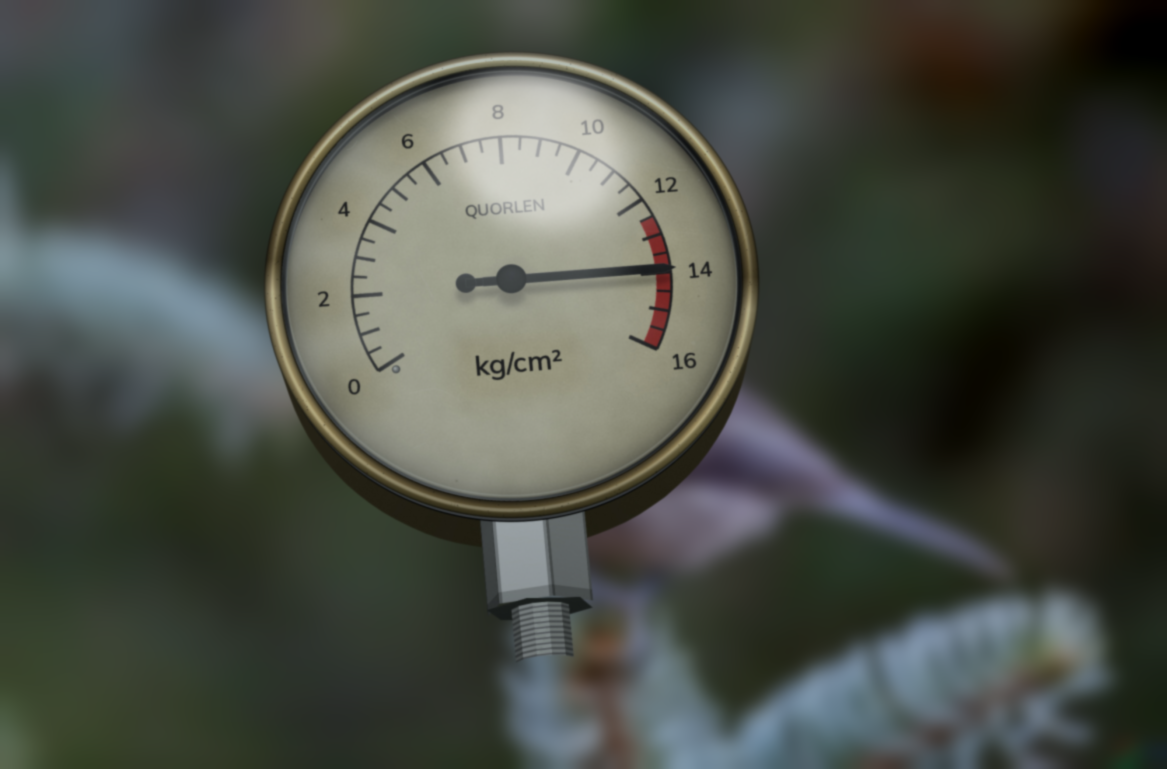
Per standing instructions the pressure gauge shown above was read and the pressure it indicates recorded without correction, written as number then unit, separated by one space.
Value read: 14 kg/cm²
